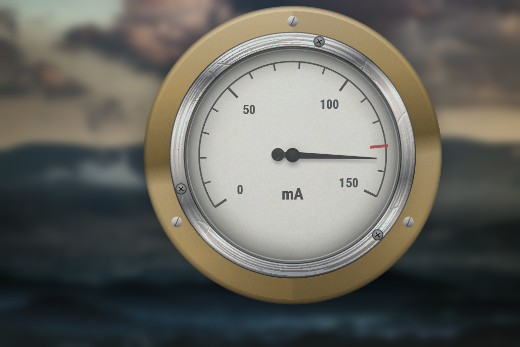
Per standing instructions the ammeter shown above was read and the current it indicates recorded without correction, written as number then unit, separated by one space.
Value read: 135 mA
